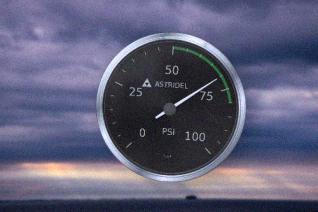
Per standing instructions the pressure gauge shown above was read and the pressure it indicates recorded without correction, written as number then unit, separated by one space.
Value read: 70 psi
